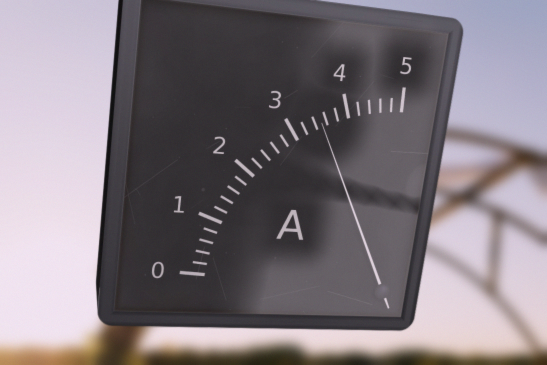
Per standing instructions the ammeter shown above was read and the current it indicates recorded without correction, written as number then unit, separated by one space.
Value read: 3.5 A
